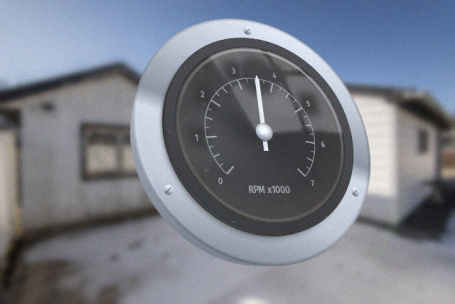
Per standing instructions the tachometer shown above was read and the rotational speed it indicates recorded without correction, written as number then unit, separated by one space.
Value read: 3500 rpm
